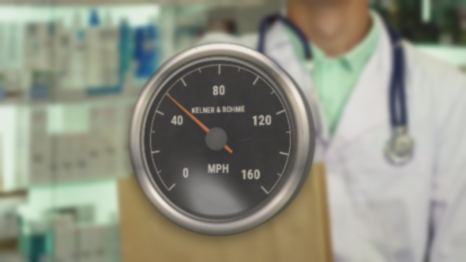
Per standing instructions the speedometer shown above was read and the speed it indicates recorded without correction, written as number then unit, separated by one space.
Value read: 50 mph
